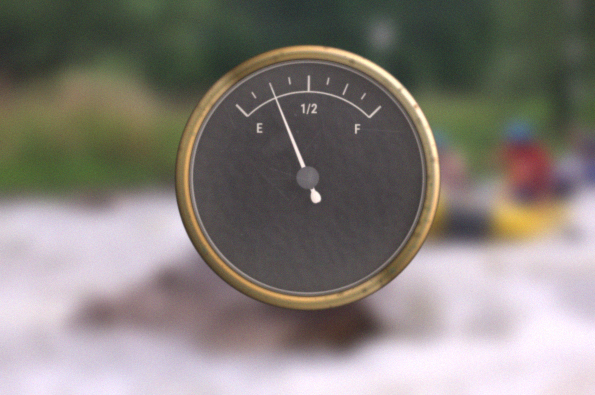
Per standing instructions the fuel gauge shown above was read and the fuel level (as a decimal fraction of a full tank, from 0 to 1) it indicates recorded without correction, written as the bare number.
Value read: 0.25
